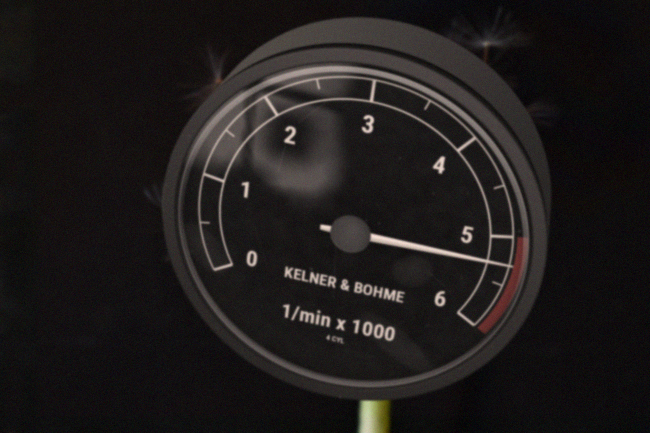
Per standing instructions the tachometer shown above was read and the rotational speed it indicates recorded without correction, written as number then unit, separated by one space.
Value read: 5250 rpm
